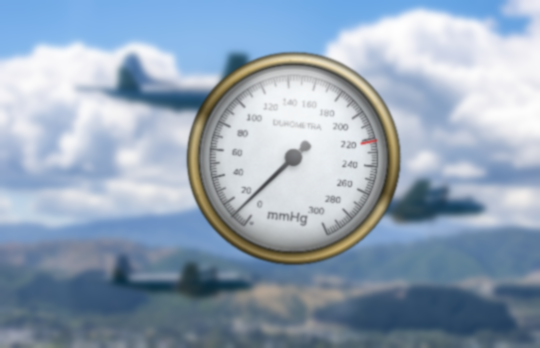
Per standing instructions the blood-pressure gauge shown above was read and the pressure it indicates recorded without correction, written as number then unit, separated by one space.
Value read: 10 mmHg
